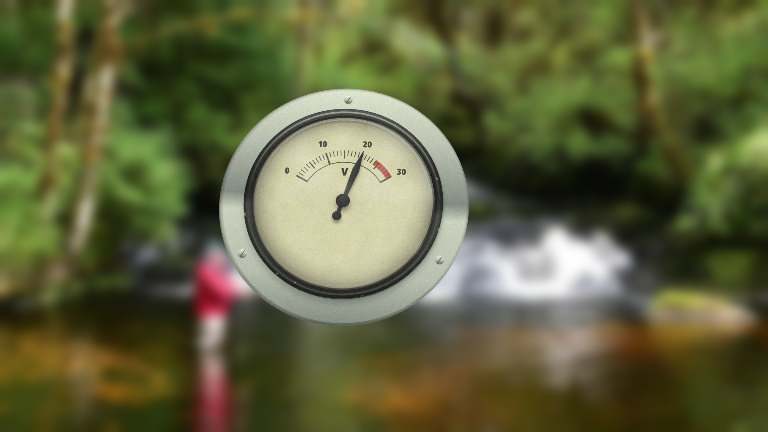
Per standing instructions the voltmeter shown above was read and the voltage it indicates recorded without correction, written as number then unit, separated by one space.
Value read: 20 V
